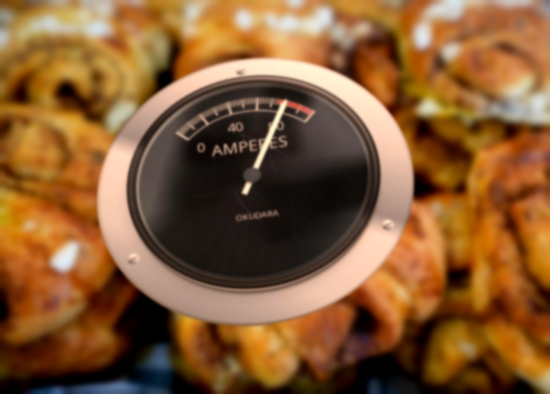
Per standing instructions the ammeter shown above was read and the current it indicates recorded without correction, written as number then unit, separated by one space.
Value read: 80 A
